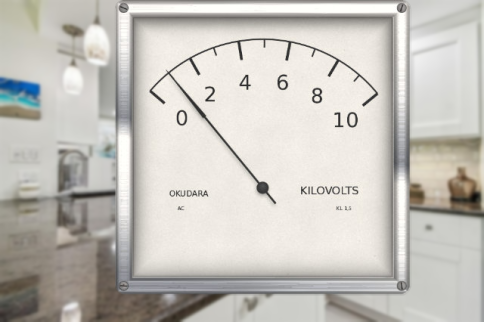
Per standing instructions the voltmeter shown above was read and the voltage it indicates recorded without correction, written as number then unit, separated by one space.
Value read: 1 kV
